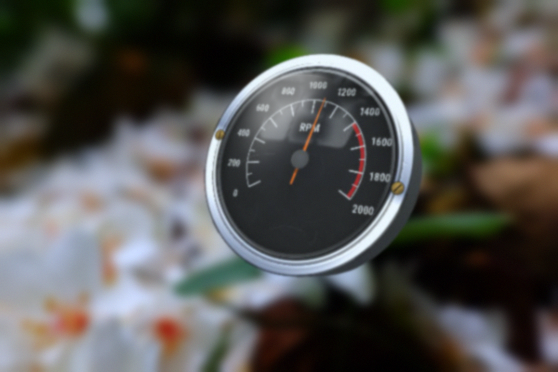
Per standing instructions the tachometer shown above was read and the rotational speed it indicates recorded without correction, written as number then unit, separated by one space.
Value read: 1100 rpm
